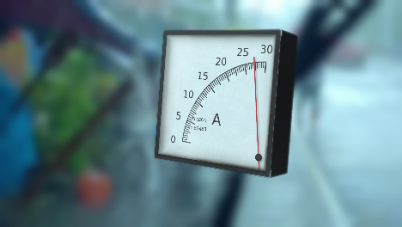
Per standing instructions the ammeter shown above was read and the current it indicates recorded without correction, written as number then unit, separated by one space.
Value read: 27.5 A
